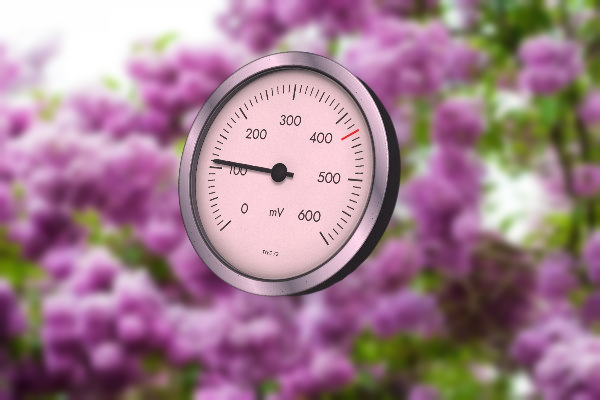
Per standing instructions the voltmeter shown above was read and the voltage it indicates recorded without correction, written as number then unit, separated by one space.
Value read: 110 mV
